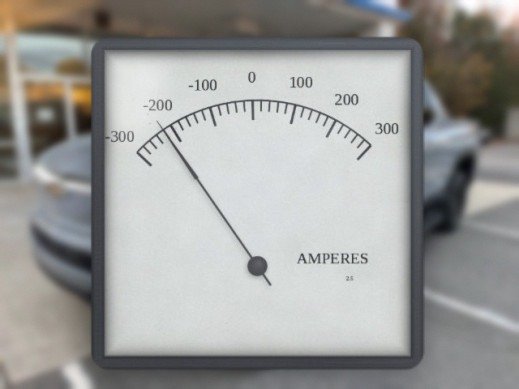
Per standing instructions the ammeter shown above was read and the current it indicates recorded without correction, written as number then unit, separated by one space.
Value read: -220 A
